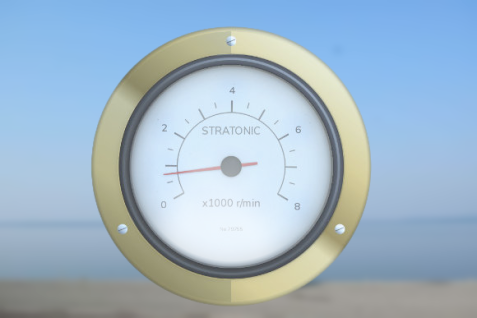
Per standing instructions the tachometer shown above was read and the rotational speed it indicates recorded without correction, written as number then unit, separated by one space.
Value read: 750 rpm
